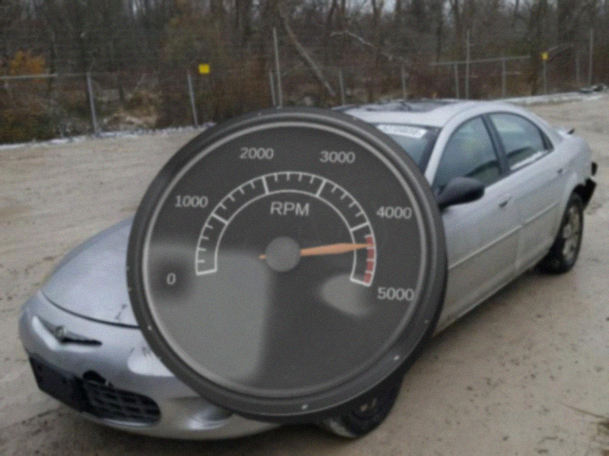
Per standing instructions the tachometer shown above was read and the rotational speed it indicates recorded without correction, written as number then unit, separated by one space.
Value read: 4400 rpm
